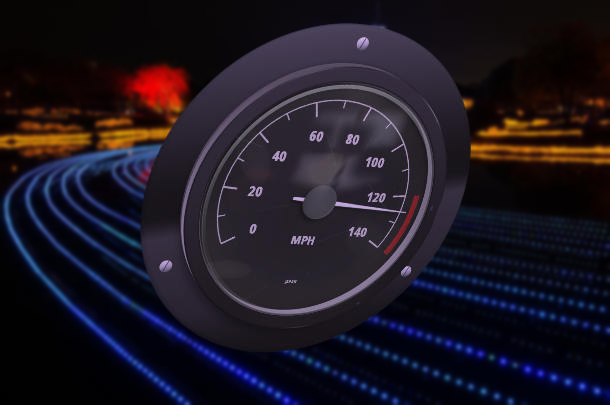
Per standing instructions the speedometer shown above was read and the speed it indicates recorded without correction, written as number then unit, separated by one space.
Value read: 125 mph
